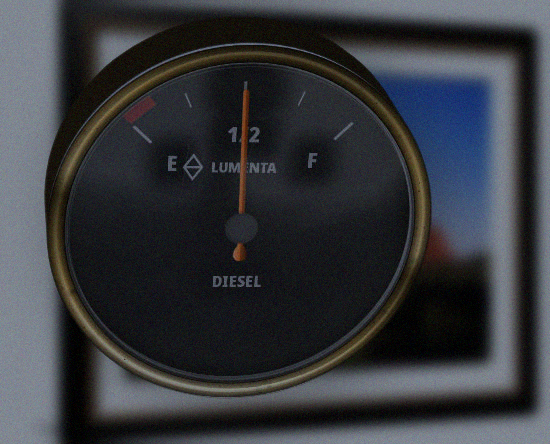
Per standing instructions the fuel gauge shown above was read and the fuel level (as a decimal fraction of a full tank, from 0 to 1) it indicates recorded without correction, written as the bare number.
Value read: 0.5
